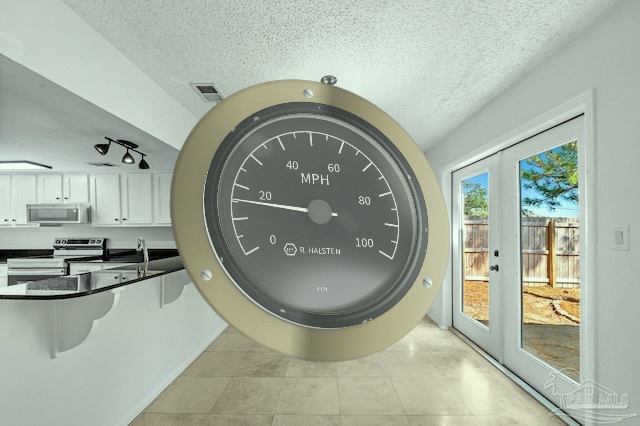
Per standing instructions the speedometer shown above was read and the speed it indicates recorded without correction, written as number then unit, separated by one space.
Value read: 15 mph
